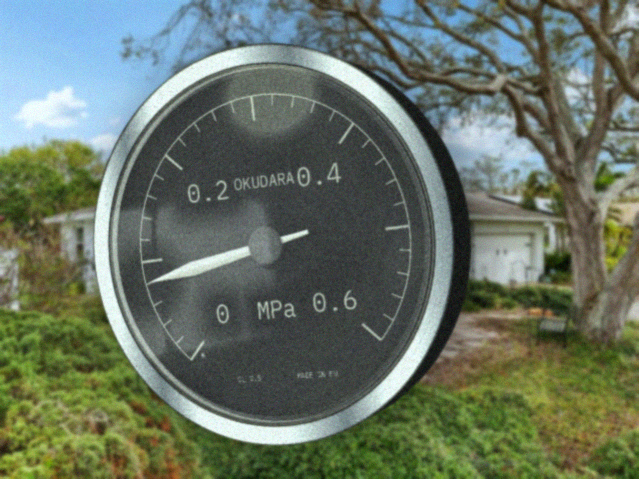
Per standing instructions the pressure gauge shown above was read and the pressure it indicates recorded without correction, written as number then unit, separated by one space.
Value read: 0.08 MPa
